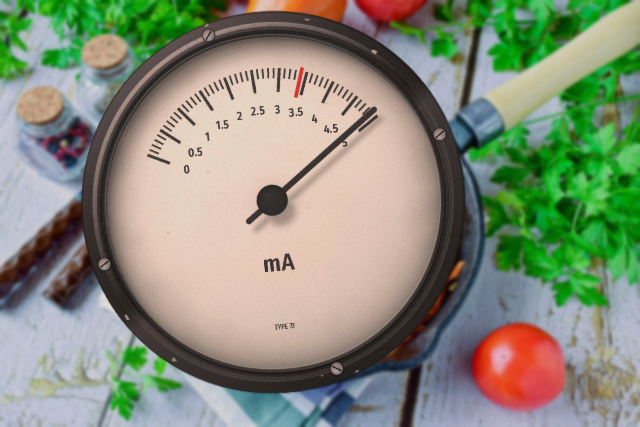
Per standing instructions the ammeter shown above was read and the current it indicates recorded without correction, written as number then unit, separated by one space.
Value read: 4.9 mA
